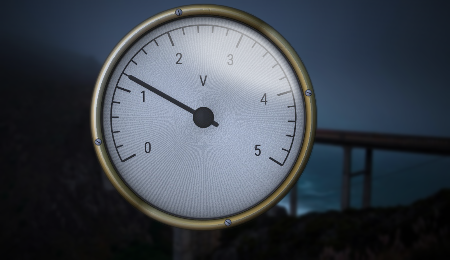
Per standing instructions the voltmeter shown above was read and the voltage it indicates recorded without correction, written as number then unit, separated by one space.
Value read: 1.2 V
